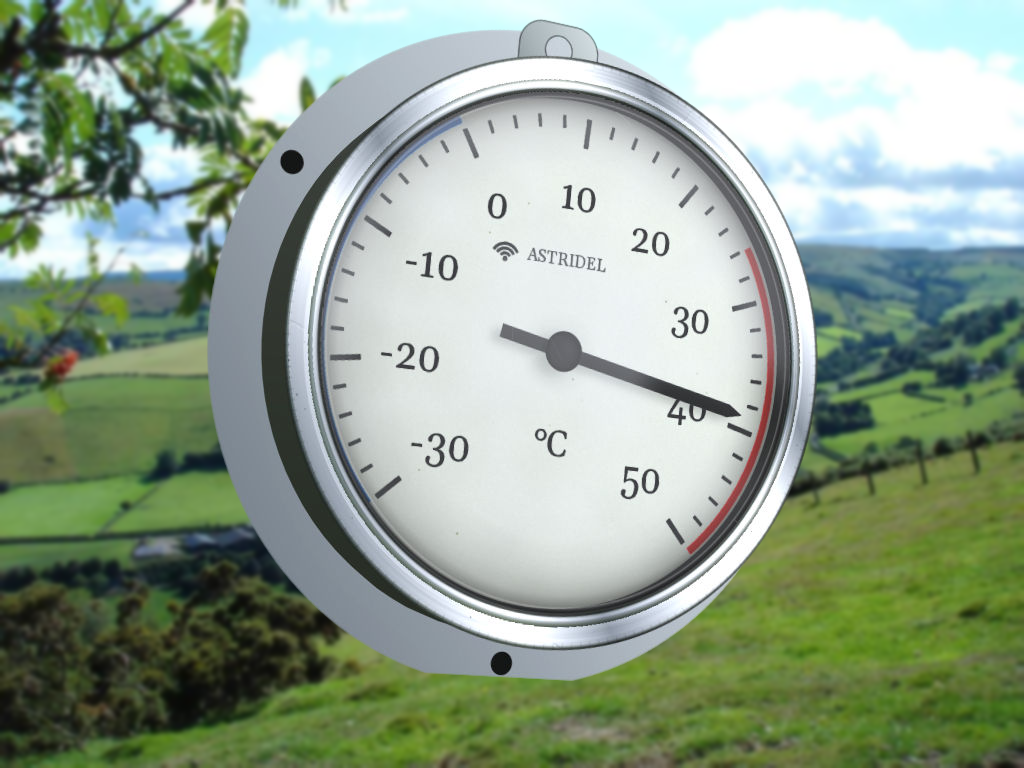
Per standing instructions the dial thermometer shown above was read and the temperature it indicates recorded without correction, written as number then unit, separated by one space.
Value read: 39 °C
